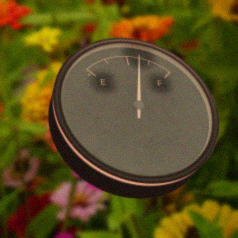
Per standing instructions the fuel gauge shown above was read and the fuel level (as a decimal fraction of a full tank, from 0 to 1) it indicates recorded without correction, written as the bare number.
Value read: 0.625
